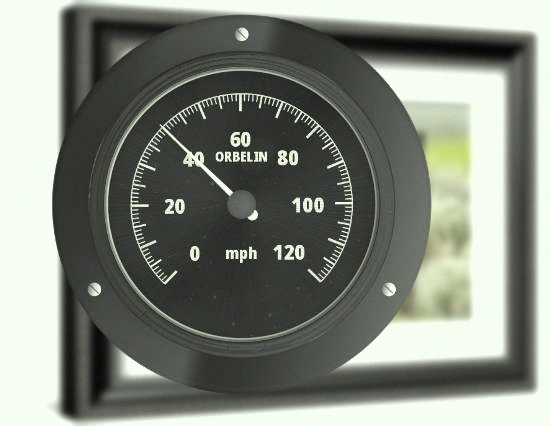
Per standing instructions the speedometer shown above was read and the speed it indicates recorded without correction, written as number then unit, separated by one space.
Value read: 40 mph
